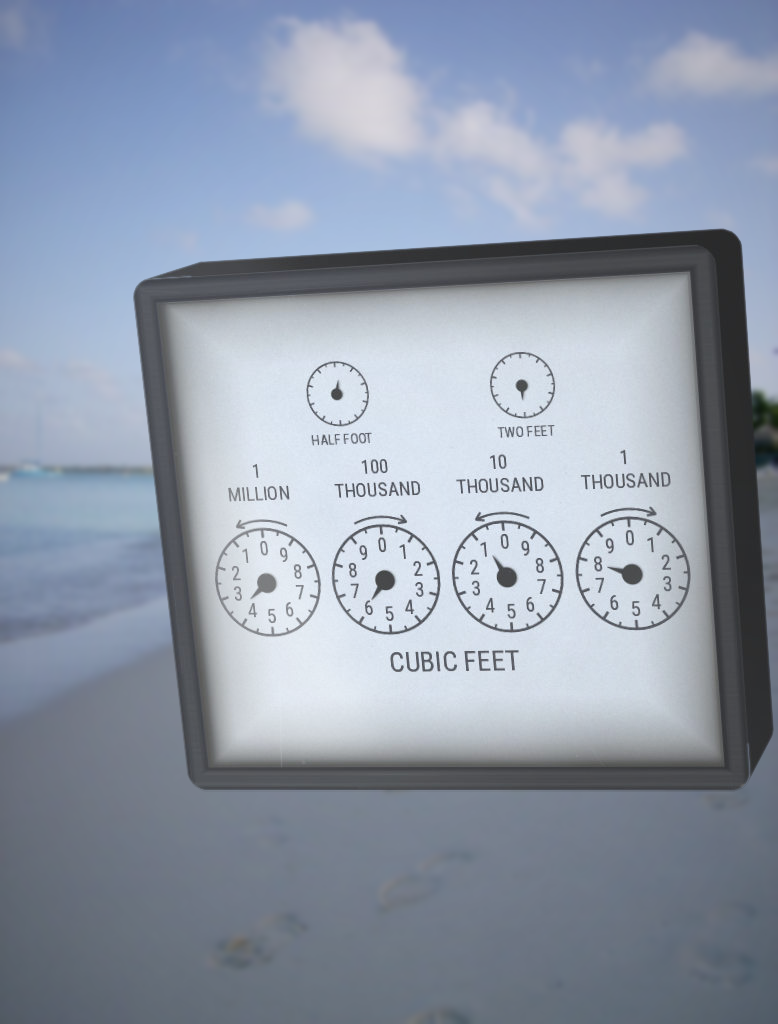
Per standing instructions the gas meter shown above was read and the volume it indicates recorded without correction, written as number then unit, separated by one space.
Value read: 360800 ft³
